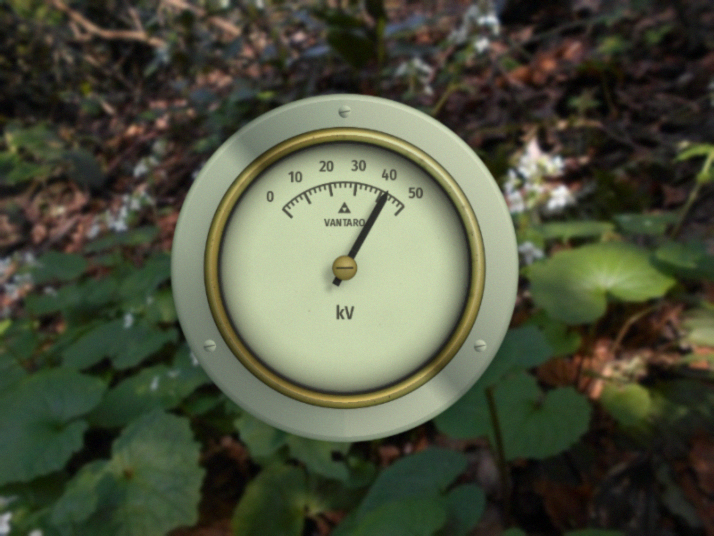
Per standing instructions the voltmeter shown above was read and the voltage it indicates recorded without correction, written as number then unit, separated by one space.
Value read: 42 kV
